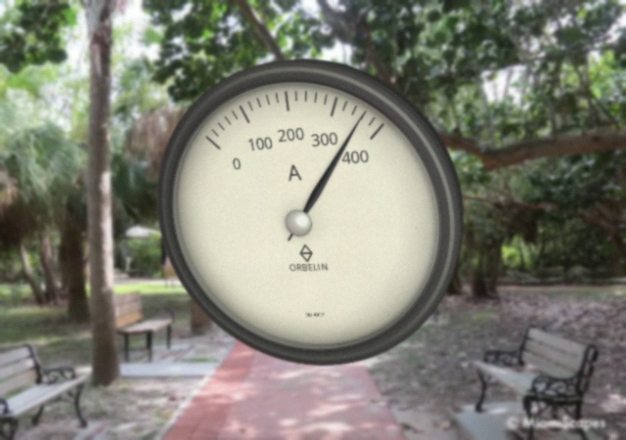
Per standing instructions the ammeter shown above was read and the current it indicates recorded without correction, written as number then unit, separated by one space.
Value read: 360 A
